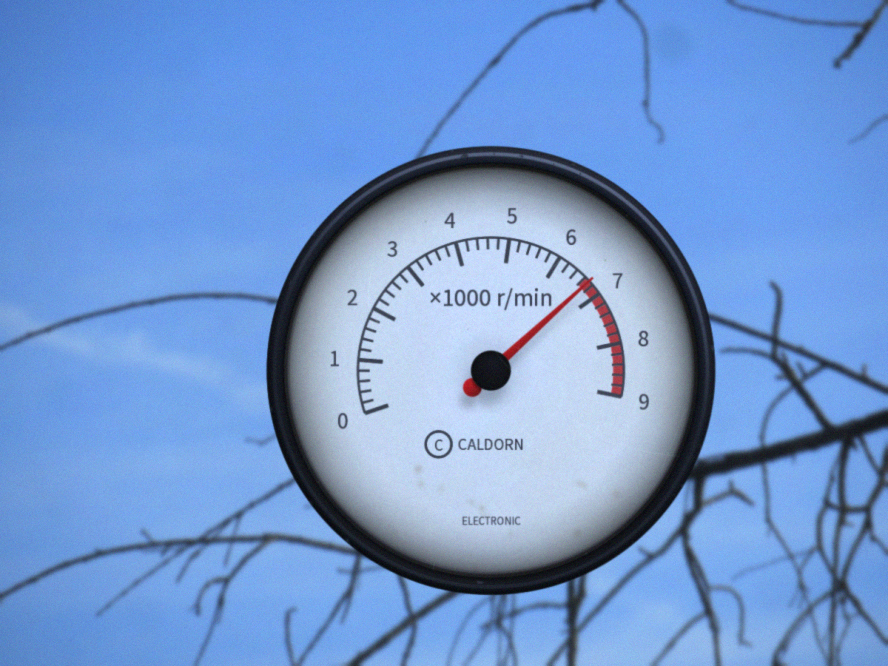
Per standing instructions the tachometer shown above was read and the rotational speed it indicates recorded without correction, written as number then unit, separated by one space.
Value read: 6700 rpm
